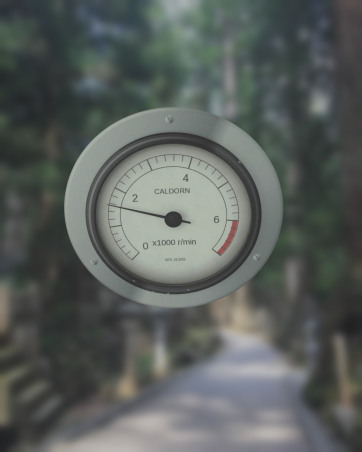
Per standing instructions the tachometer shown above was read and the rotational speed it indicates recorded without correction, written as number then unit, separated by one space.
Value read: 1600 rpm
